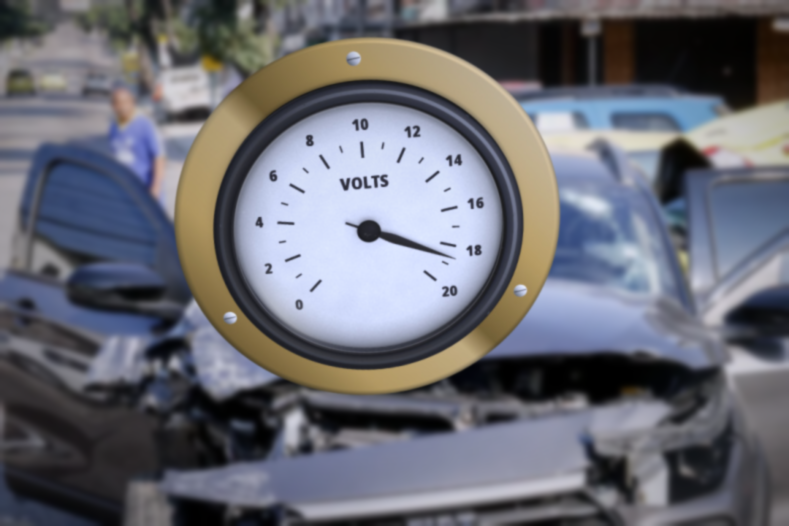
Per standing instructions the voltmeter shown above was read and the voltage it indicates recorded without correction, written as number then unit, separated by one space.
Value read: 18.5 V
